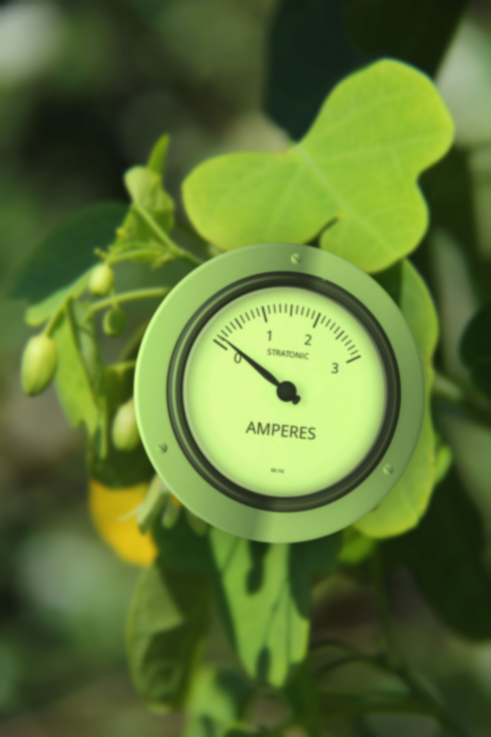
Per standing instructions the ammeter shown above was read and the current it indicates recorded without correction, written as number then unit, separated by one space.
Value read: 0.1 A
